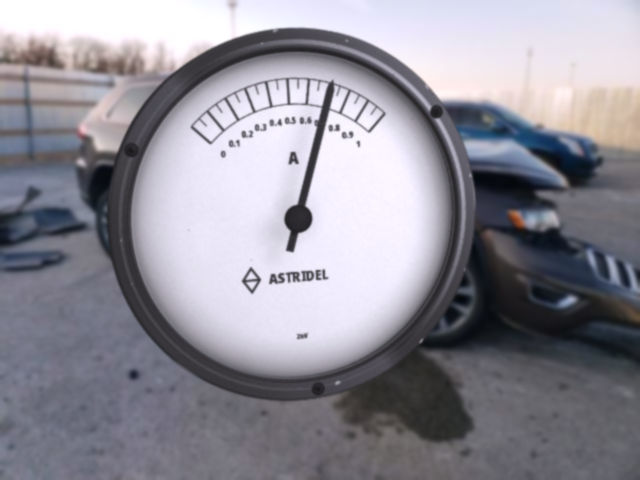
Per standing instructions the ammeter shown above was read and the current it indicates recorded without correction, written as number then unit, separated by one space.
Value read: 0.7 A
